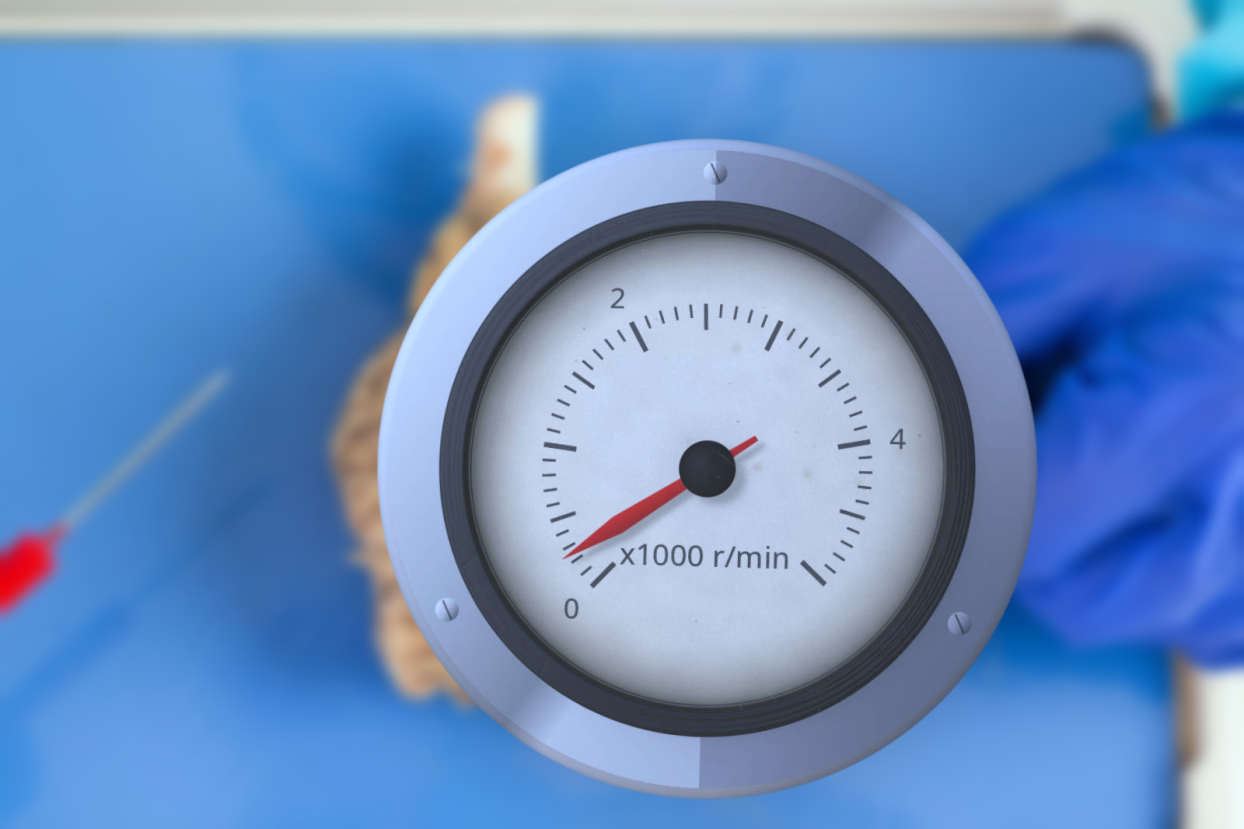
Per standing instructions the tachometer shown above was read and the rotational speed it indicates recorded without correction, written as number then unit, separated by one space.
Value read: 250 rpm
